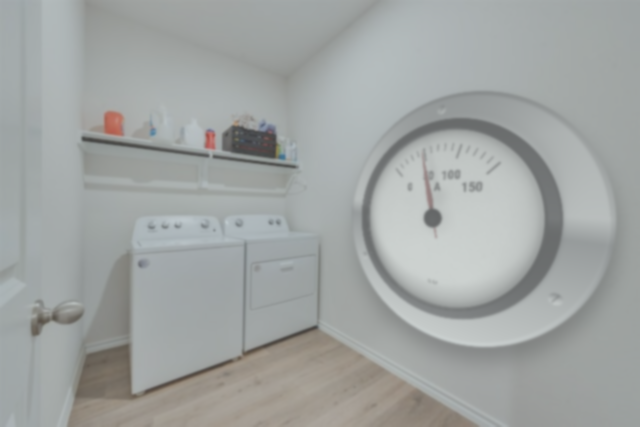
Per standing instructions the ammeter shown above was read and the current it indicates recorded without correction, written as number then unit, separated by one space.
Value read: 50 A
